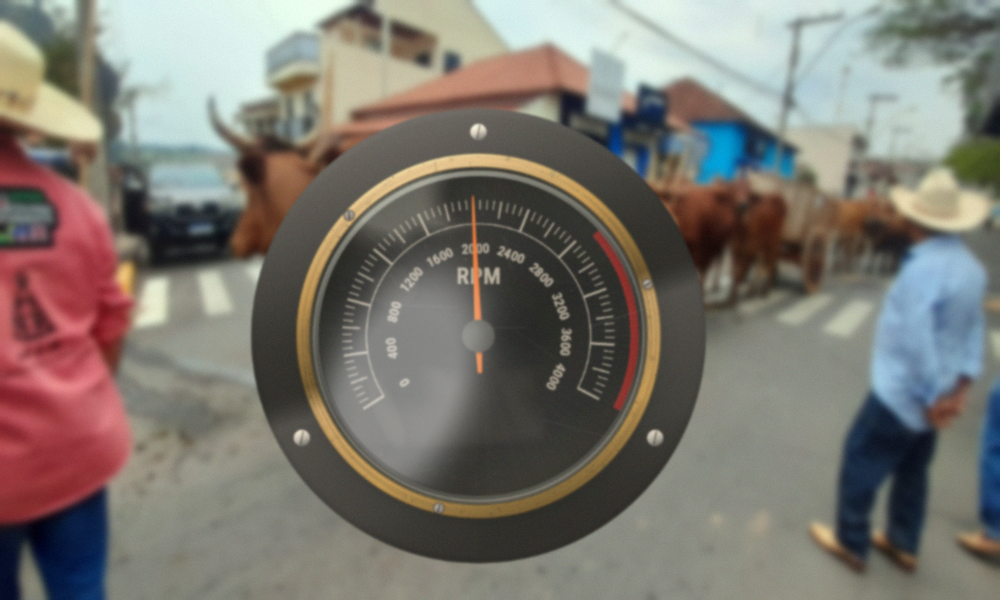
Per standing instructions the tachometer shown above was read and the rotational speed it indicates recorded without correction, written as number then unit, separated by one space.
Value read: 2000 rpm
